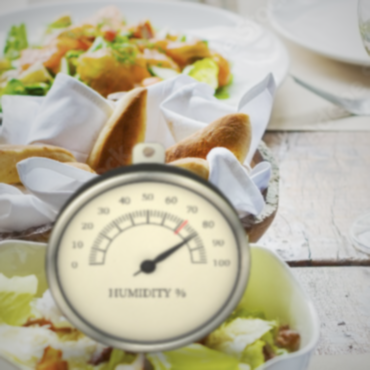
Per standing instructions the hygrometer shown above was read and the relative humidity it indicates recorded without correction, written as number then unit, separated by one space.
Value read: 80 %
